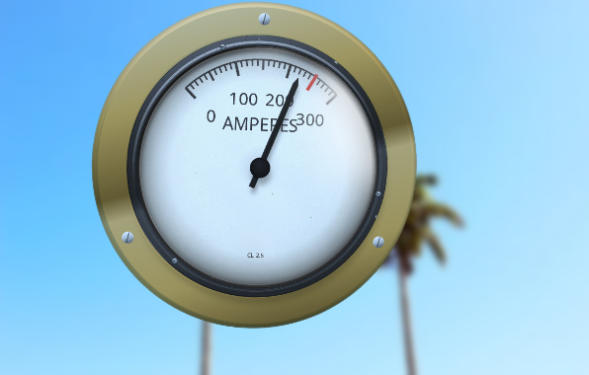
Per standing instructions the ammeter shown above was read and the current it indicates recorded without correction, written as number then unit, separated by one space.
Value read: 220 A
